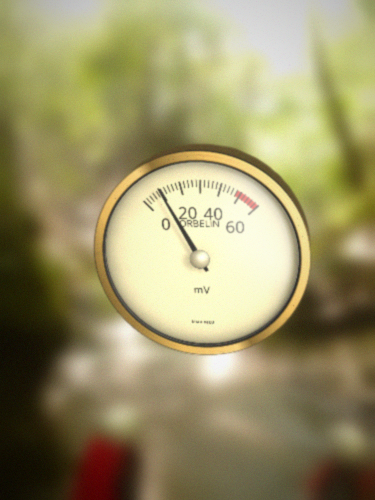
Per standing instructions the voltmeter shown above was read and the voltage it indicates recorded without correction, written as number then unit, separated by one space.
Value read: 10 mV
